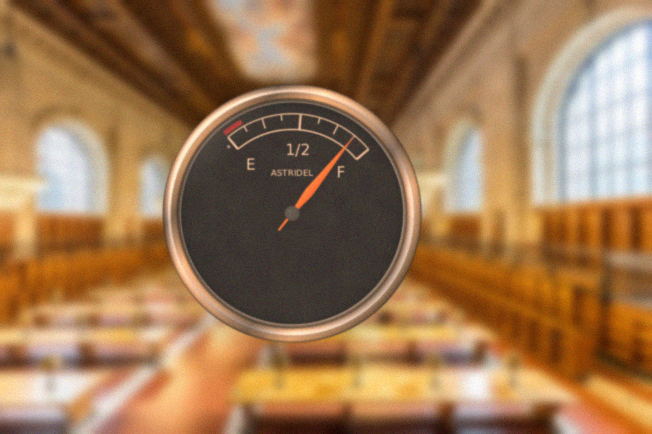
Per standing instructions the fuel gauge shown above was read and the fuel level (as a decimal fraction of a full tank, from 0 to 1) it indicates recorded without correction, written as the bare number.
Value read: 0.875
